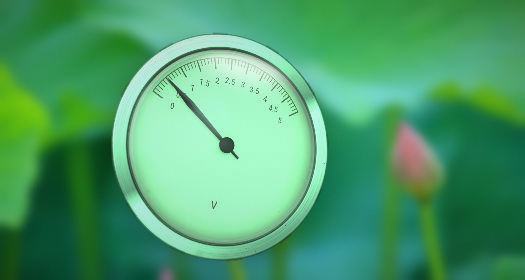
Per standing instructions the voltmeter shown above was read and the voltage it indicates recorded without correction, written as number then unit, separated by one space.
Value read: 0.5 V
